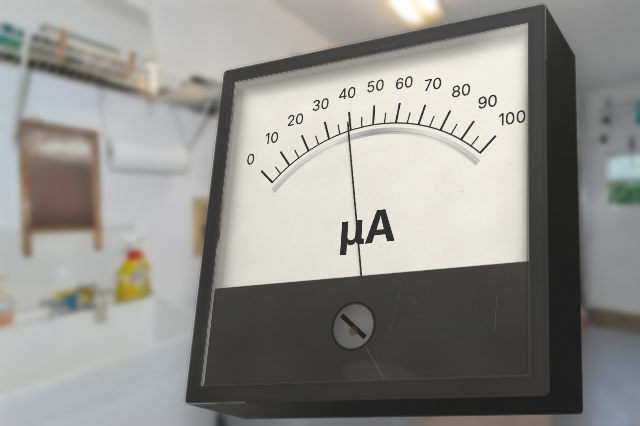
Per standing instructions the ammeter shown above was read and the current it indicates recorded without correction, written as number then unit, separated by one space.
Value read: 40 µA
